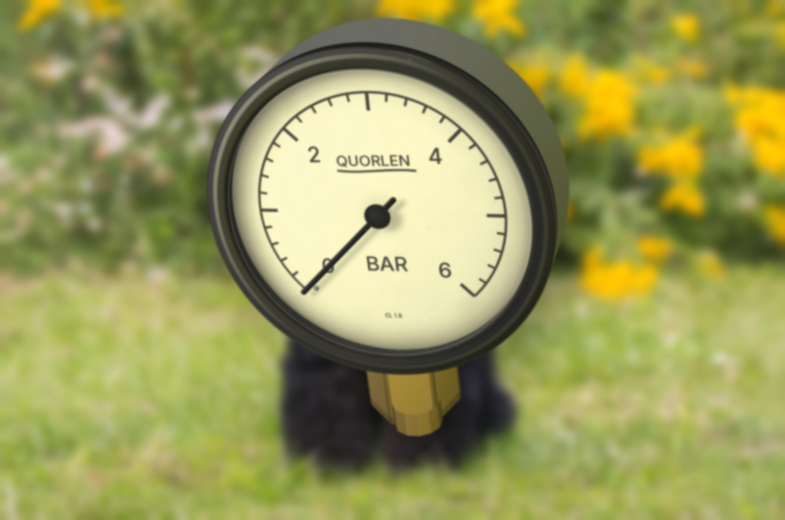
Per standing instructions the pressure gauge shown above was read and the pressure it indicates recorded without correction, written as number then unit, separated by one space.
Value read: 0 bar
